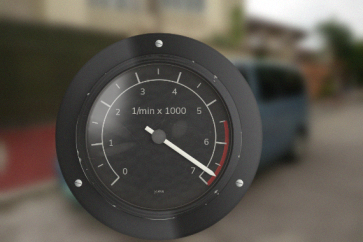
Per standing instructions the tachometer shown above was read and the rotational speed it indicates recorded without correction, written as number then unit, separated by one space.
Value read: 6750 rpm
